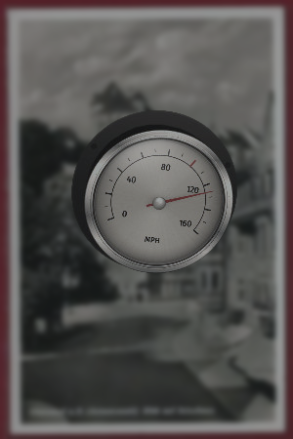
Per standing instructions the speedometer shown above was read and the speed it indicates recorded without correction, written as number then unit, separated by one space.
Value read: 125 mph
